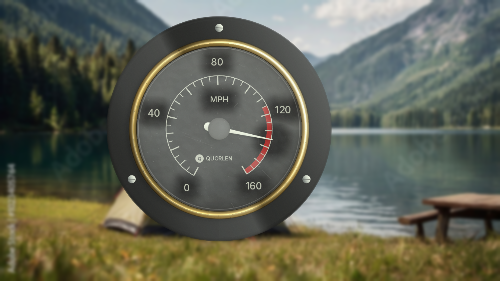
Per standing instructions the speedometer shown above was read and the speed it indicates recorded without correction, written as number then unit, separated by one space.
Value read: 135 mph
